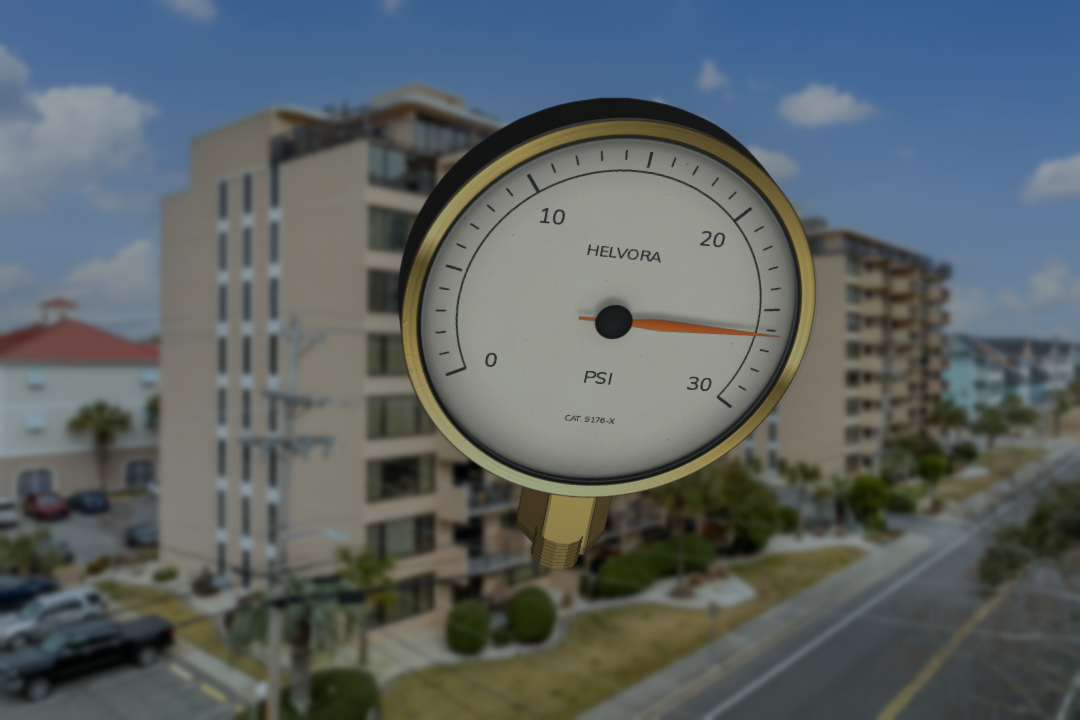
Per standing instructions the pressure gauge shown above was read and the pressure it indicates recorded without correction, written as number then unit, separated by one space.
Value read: 26 psi
